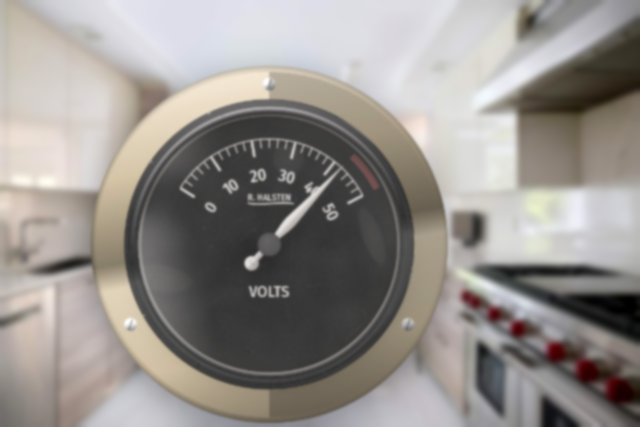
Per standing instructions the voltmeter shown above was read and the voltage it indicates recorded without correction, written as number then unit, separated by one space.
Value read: 42 V
